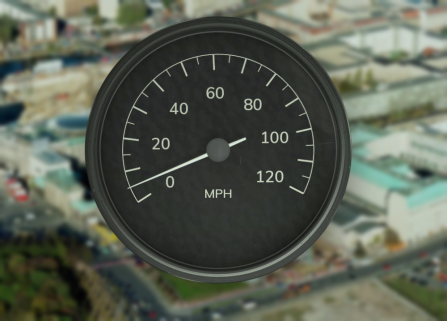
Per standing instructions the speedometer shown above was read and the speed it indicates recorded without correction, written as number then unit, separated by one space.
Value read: 5 mph
